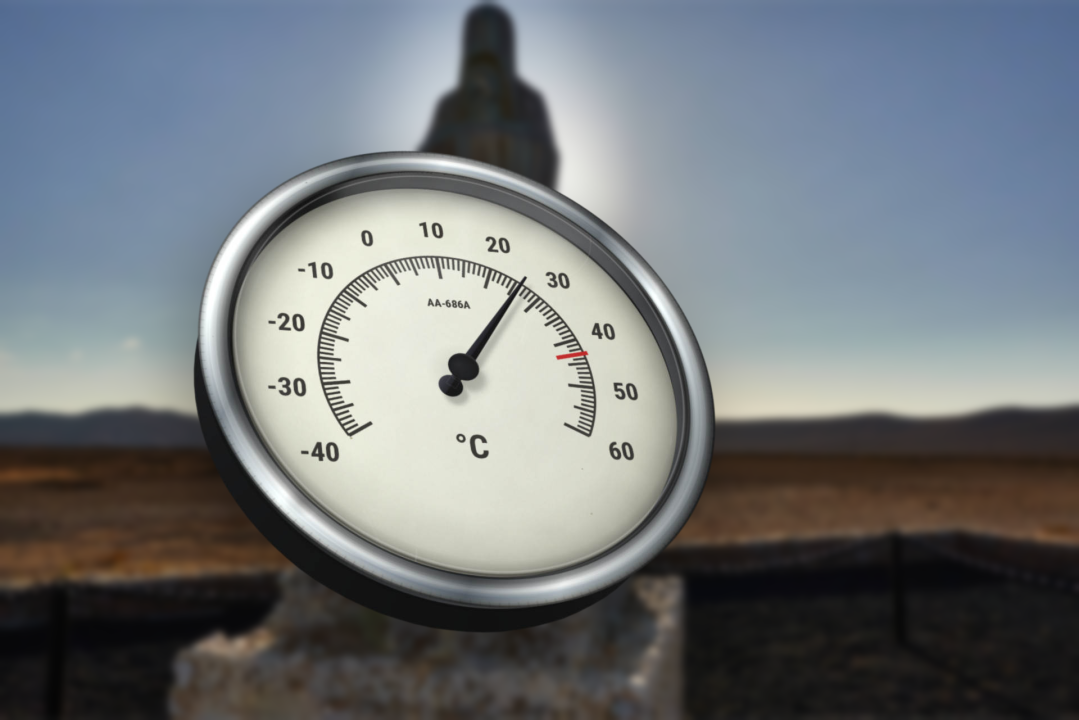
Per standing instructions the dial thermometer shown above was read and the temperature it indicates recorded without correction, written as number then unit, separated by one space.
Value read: 26 °C
